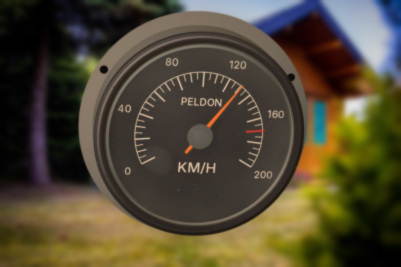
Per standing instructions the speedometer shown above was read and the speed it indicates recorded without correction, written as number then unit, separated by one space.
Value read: 130 km/h
